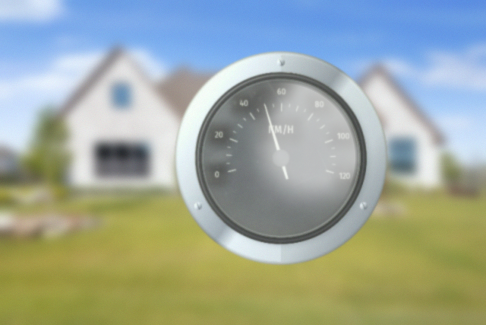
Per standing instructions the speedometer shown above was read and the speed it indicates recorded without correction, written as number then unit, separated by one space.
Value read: 50 km/h
